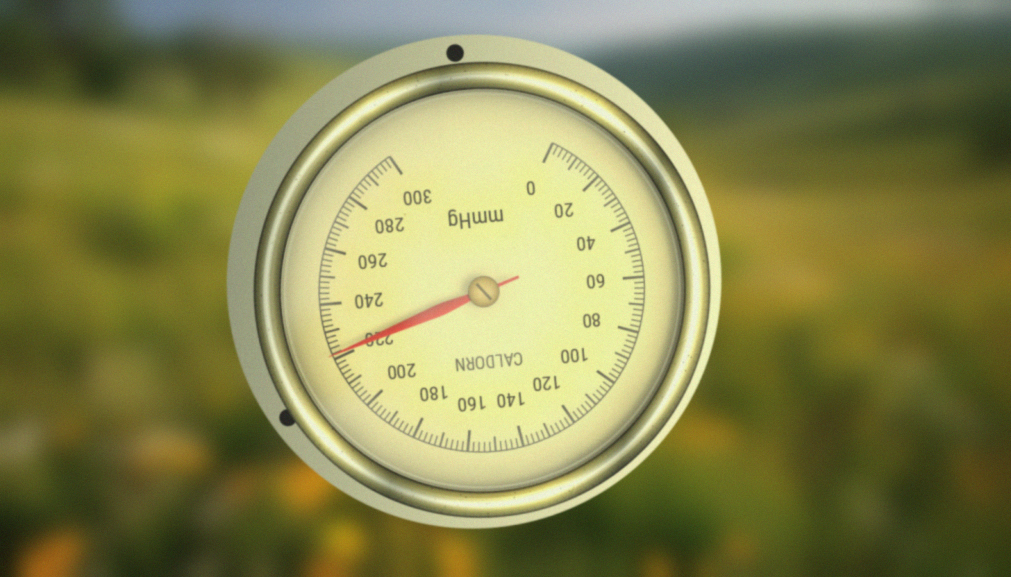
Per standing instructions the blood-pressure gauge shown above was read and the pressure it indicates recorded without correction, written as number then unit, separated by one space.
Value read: 222 mmHg
